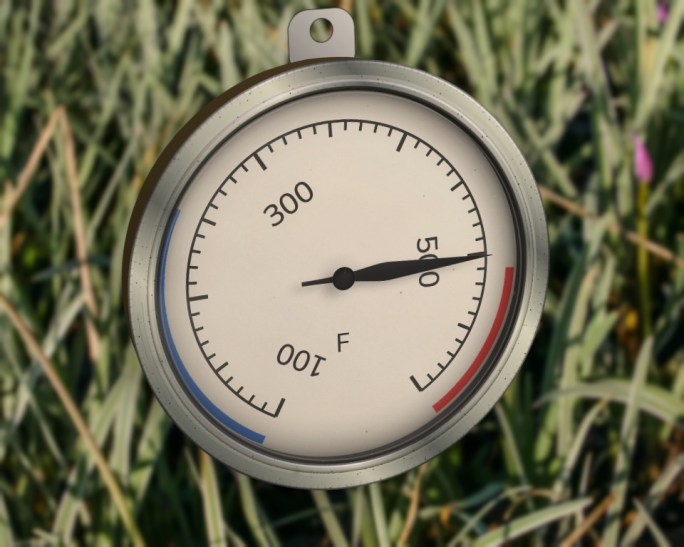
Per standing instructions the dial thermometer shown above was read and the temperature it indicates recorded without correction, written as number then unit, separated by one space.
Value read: 500 °F
